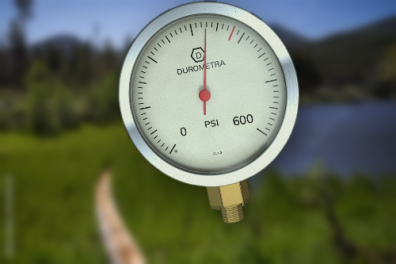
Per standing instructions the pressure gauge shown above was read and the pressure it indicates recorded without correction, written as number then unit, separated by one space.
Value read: 330 psi
